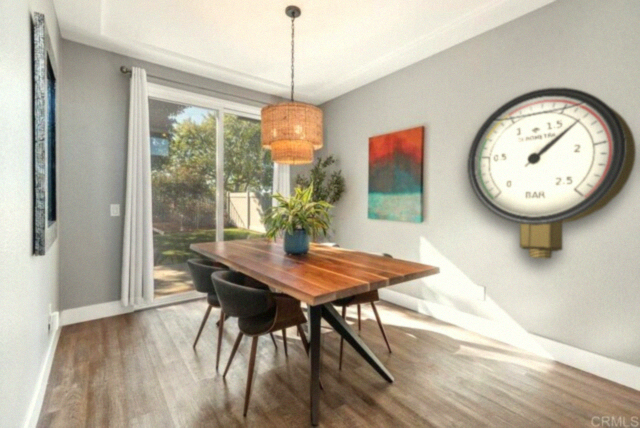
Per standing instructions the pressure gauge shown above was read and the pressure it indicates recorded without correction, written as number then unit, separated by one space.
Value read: 1.7 bar
